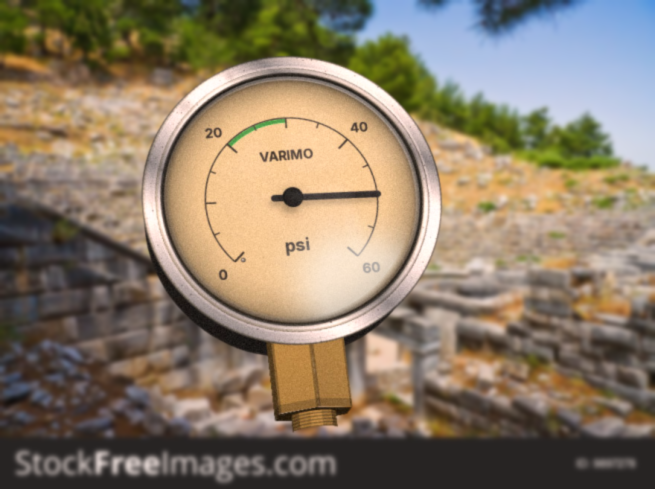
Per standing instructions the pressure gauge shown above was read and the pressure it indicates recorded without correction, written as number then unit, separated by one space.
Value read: 50 psi
